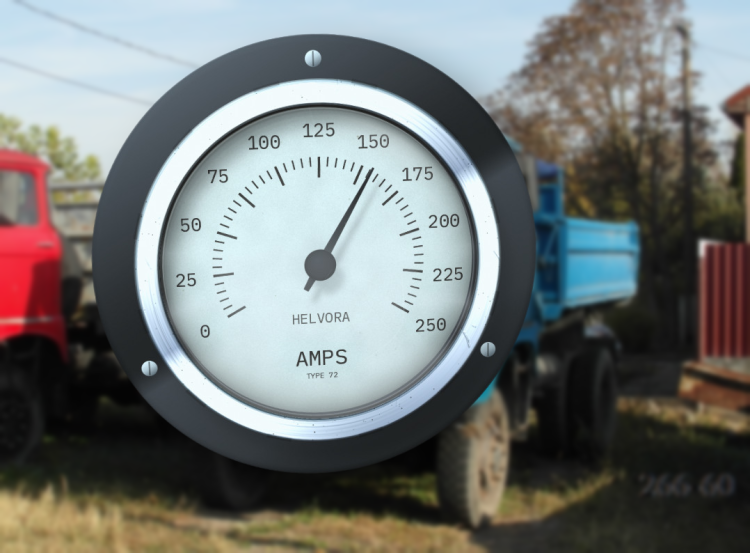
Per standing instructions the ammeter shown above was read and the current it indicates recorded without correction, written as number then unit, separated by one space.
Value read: 155 A
